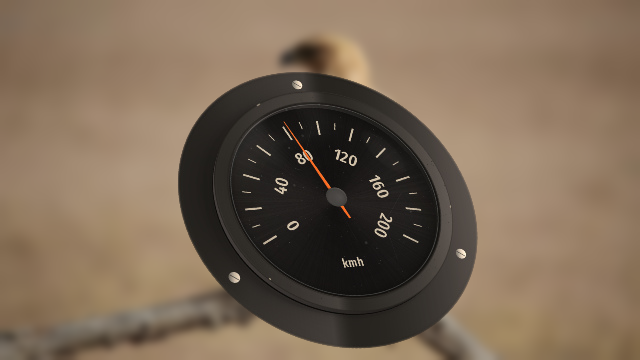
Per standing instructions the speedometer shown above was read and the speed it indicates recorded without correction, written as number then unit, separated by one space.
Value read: 80 km/h
